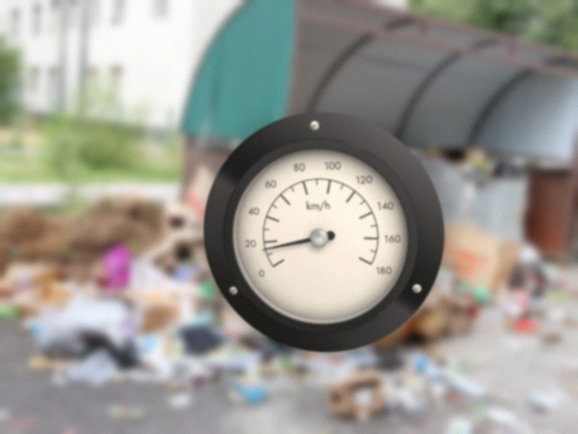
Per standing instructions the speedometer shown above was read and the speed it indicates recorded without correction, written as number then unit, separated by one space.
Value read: 15 km/h
